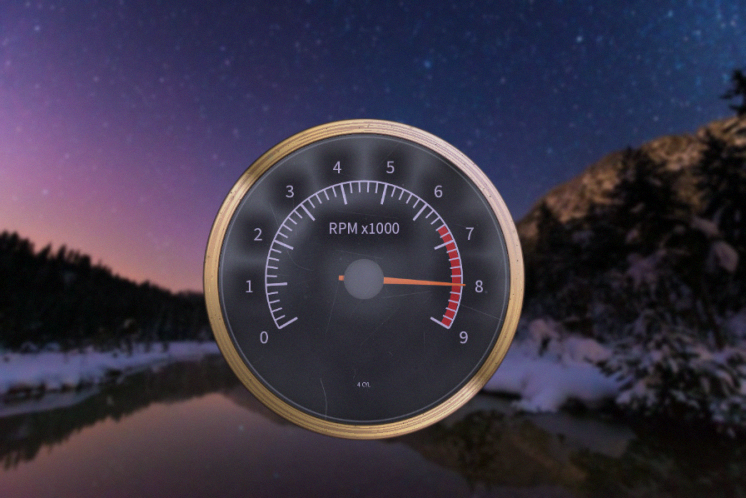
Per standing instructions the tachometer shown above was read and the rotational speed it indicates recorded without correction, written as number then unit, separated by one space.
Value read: 8000 rpm
